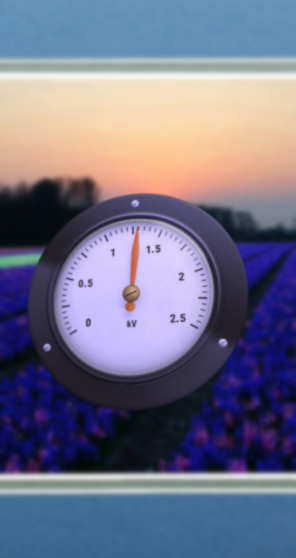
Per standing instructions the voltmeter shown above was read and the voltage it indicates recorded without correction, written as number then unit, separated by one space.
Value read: 1.3 kV
